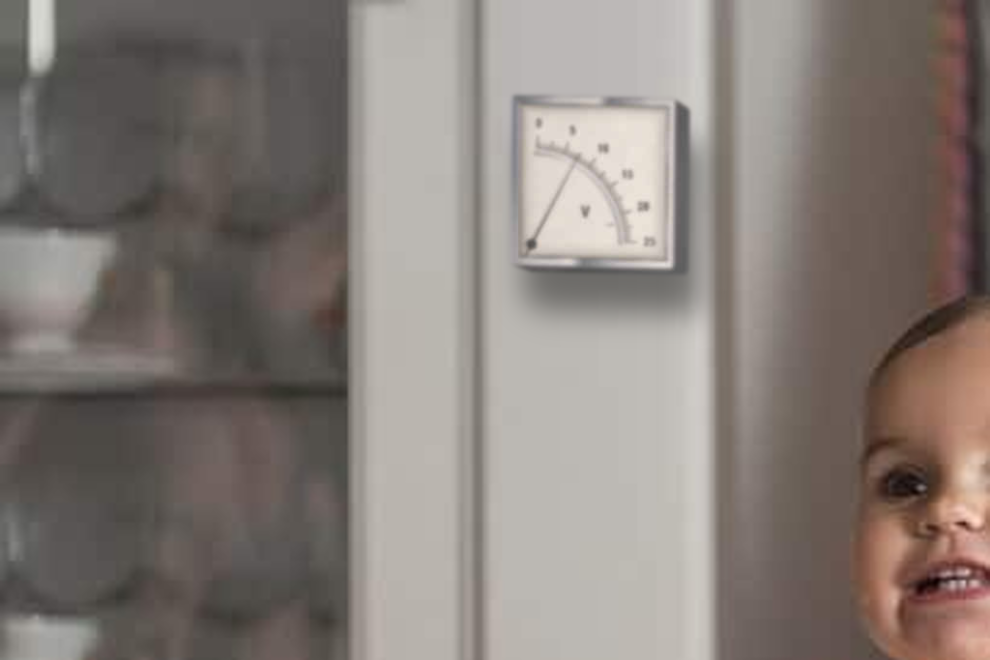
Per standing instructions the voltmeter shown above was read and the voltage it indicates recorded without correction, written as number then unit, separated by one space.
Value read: 7.5 V
